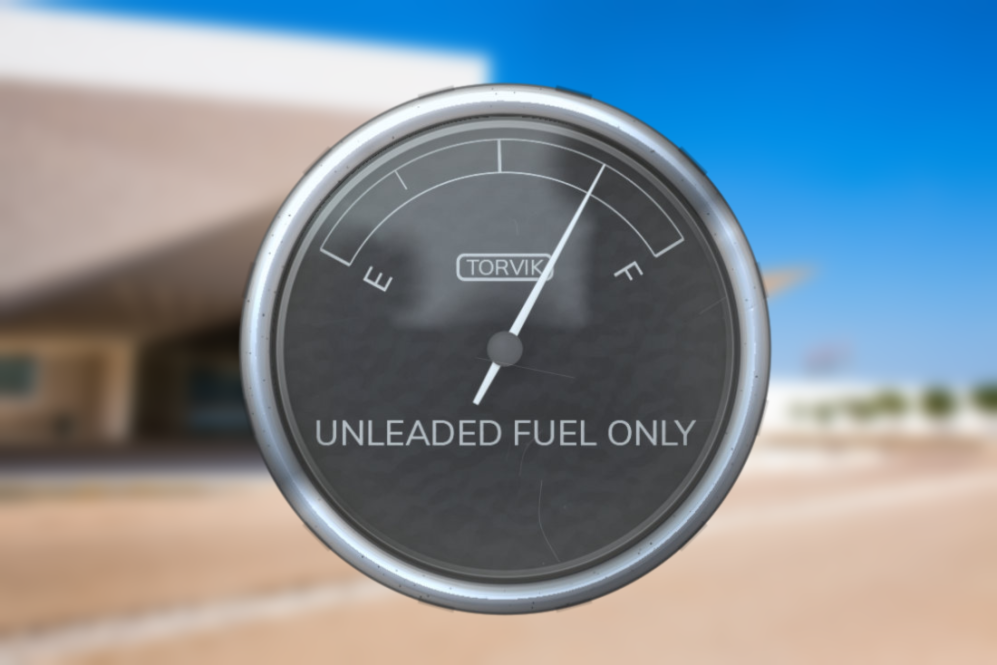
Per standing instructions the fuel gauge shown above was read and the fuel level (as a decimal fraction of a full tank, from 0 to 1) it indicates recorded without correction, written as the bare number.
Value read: 0.75
